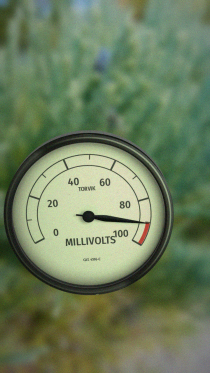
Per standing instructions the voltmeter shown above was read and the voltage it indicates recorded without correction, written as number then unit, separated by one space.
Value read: 90 mV
